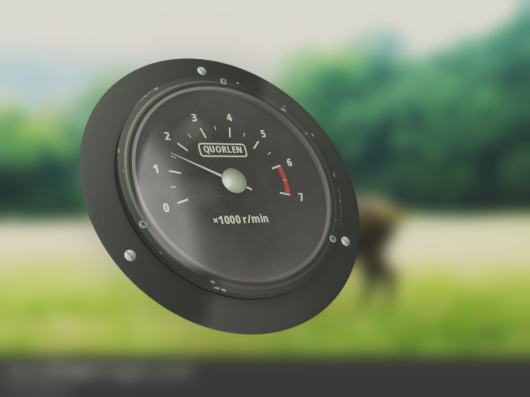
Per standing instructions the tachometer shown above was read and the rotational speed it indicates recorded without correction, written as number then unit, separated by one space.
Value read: 1500 rpm
